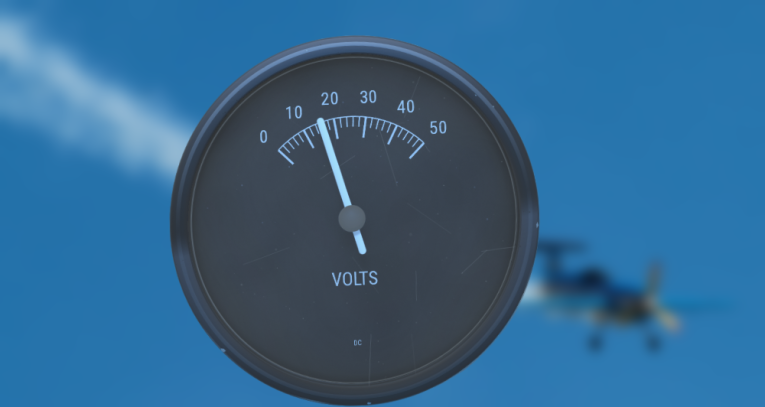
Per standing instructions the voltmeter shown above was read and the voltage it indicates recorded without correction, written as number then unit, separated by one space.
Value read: 16 V
